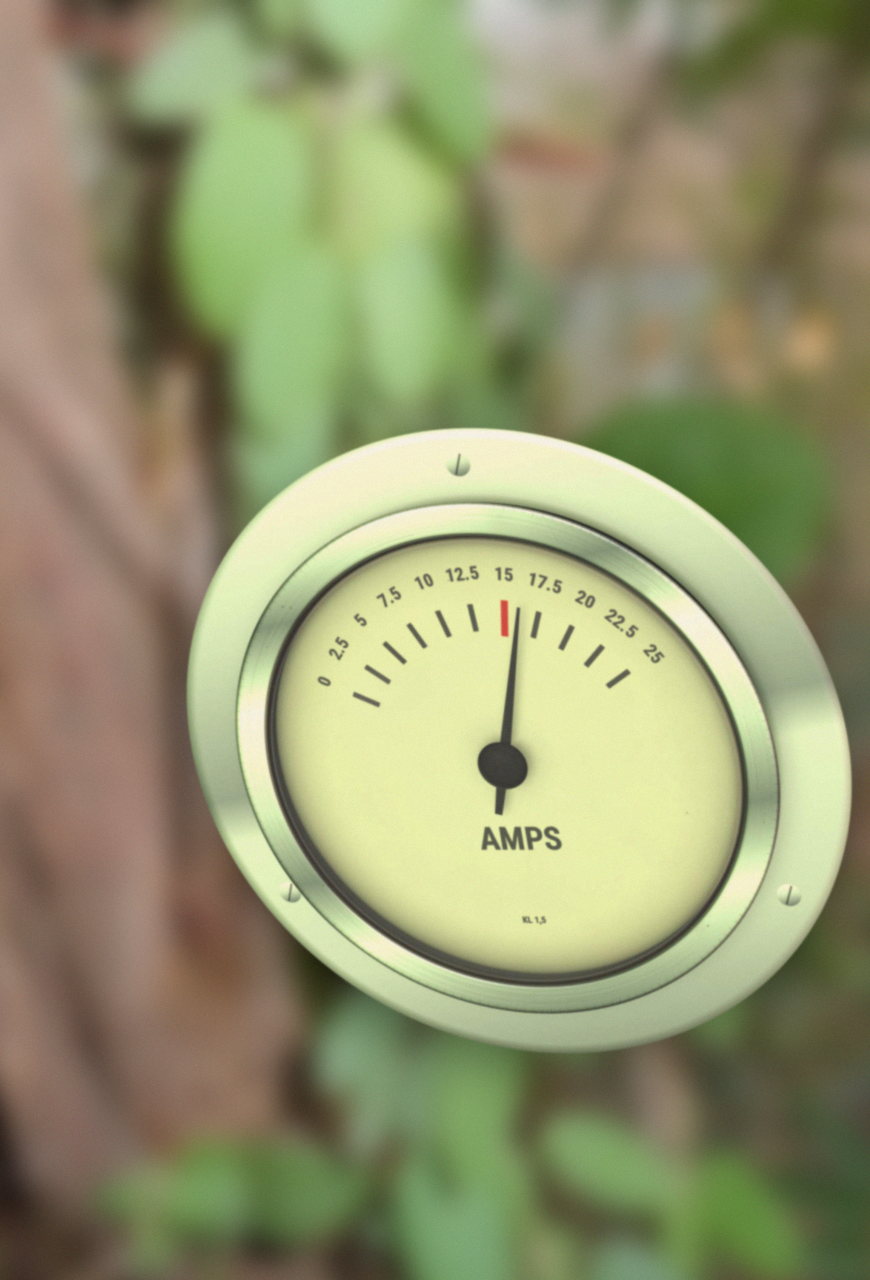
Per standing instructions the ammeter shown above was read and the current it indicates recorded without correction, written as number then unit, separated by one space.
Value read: 16.25 A
